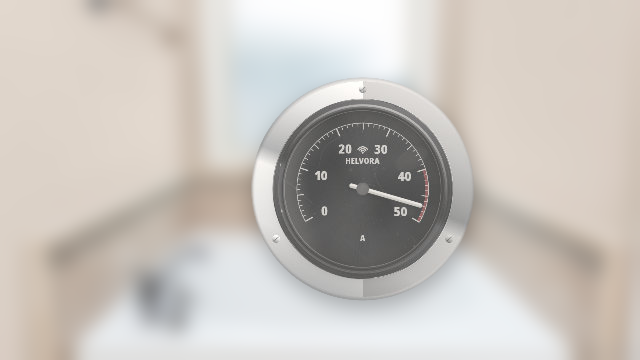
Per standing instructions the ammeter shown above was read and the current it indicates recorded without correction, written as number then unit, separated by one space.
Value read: 47 A
